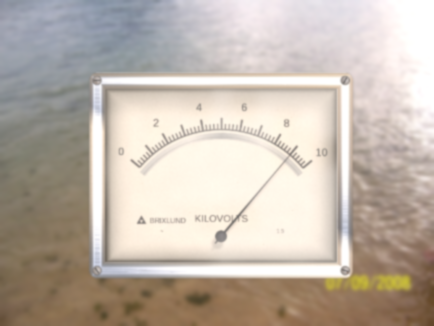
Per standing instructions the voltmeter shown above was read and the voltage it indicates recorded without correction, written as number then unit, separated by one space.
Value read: 9 kV
